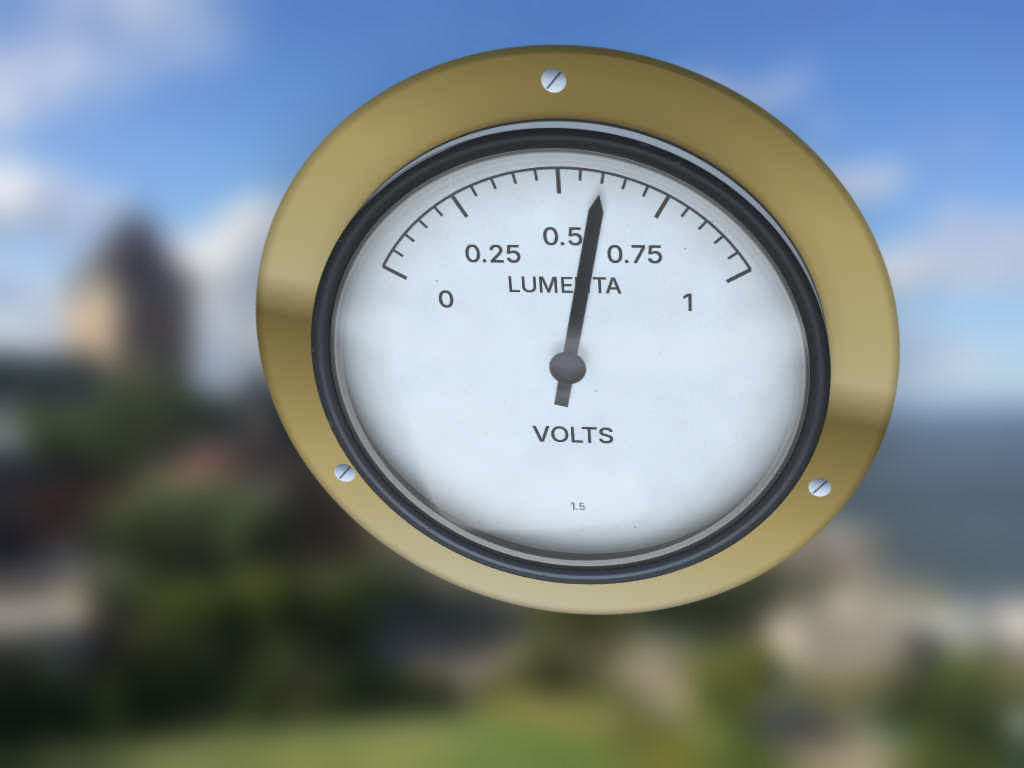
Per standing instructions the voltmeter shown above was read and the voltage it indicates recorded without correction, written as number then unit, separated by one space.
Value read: 0.6 V
